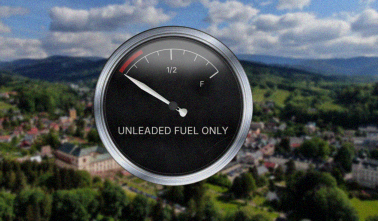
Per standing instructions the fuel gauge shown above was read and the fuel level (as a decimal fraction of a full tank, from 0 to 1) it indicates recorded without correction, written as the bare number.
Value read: 0
